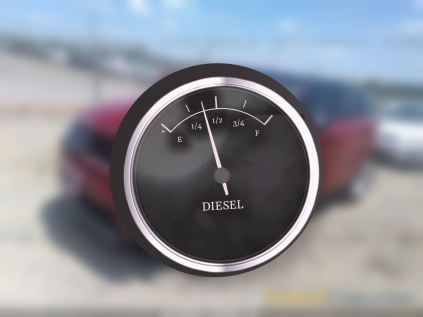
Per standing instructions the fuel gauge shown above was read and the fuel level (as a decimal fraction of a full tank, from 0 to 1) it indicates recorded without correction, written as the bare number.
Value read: 0.375
